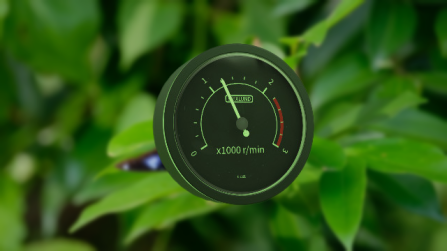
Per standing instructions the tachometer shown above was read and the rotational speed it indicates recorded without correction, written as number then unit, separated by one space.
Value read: 1200 rpm
